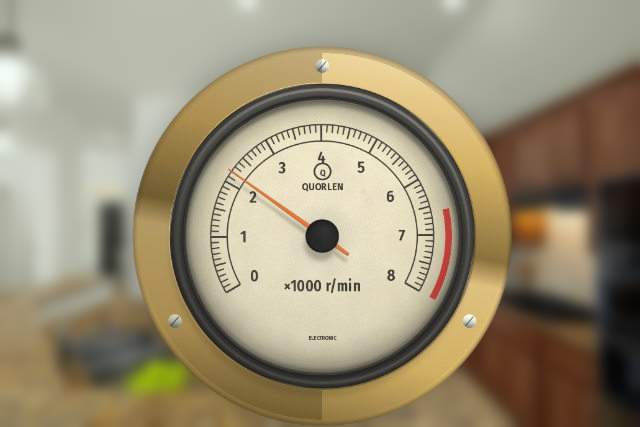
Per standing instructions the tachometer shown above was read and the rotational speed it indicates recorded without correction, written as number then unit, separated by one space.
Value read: 2200 rpm
